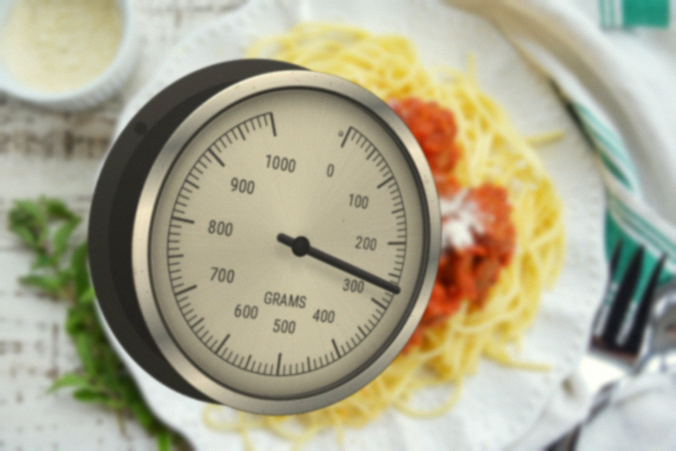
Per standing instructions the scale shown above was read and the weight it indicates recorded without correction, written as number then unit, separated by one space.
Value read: 270 g
